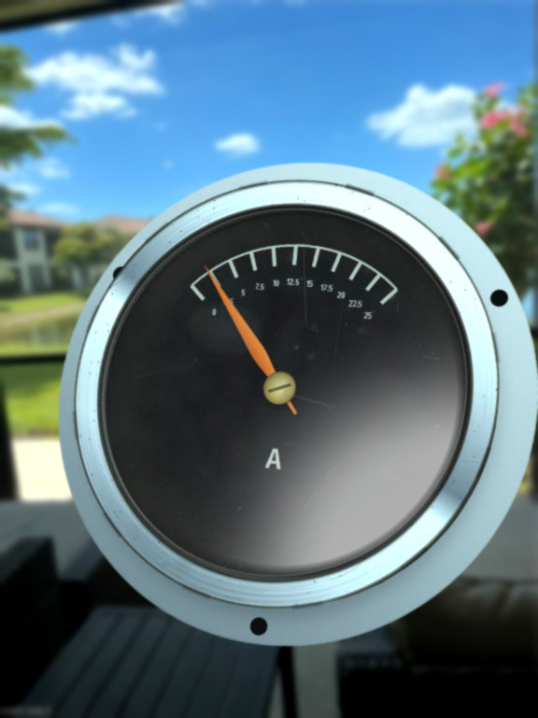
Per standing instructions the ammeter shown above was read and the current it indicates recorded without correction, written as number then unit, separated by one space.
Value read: 2.5 A
